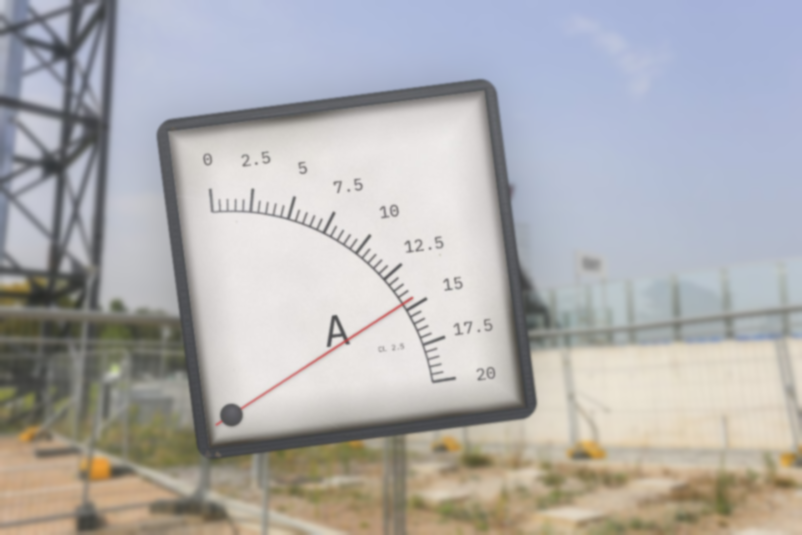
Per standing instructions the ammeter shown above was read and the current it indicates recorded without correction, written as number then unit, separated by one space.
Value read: 14.5 A
